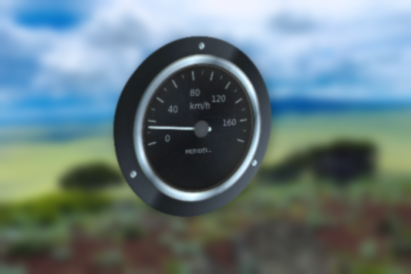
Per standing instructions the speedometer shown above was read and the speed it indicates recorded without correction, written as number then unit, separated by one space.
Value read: 15 km/h
